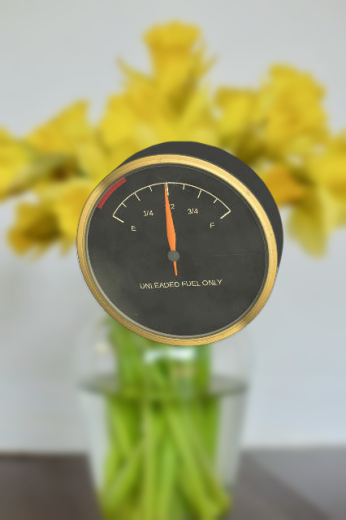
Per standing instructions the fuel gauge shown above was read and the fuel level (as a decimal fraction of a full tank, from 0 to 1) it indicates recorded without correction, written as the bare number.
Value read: 0.5
